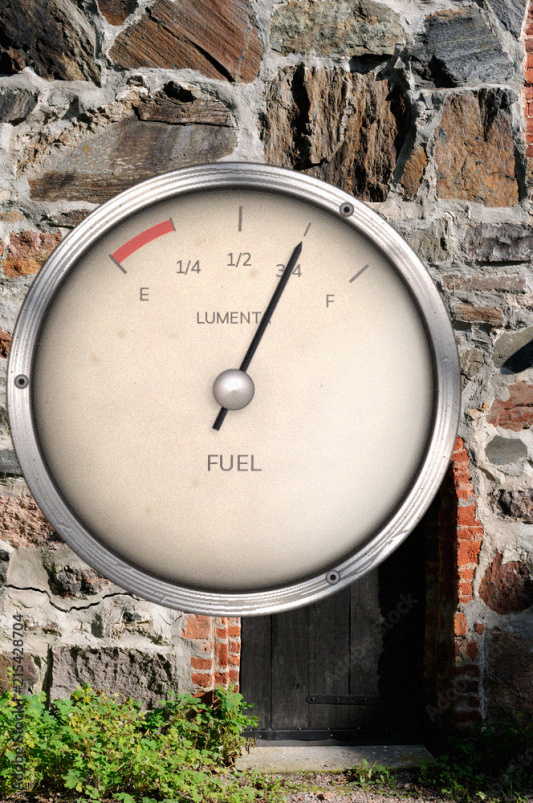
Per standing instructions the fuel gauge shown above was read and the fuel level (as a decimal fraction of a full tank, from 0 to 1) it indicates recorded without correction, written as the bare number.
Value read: 0.75
